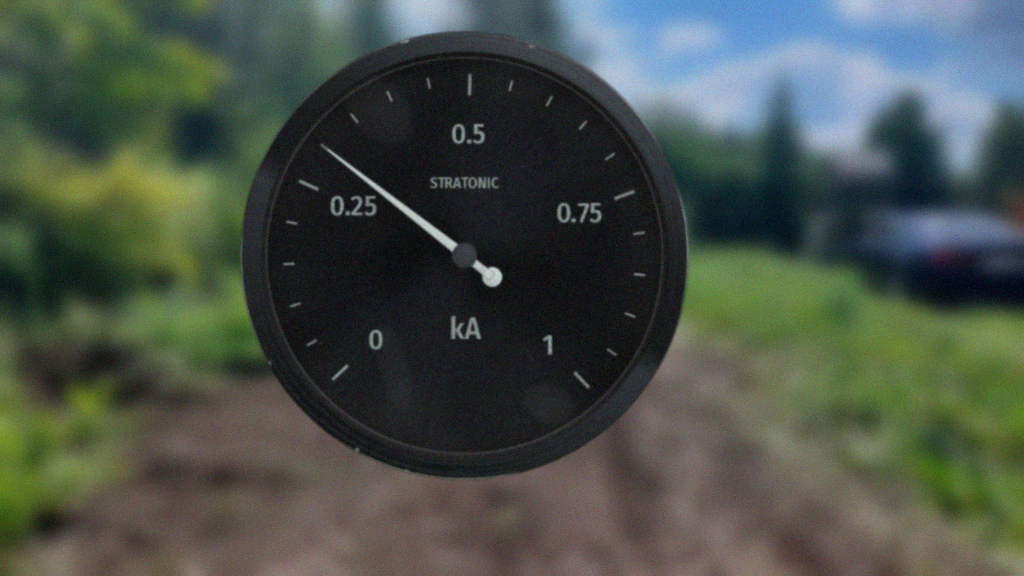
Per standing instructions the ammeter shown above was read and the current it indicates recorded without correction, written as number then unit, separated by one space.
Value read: 0.3 kA
